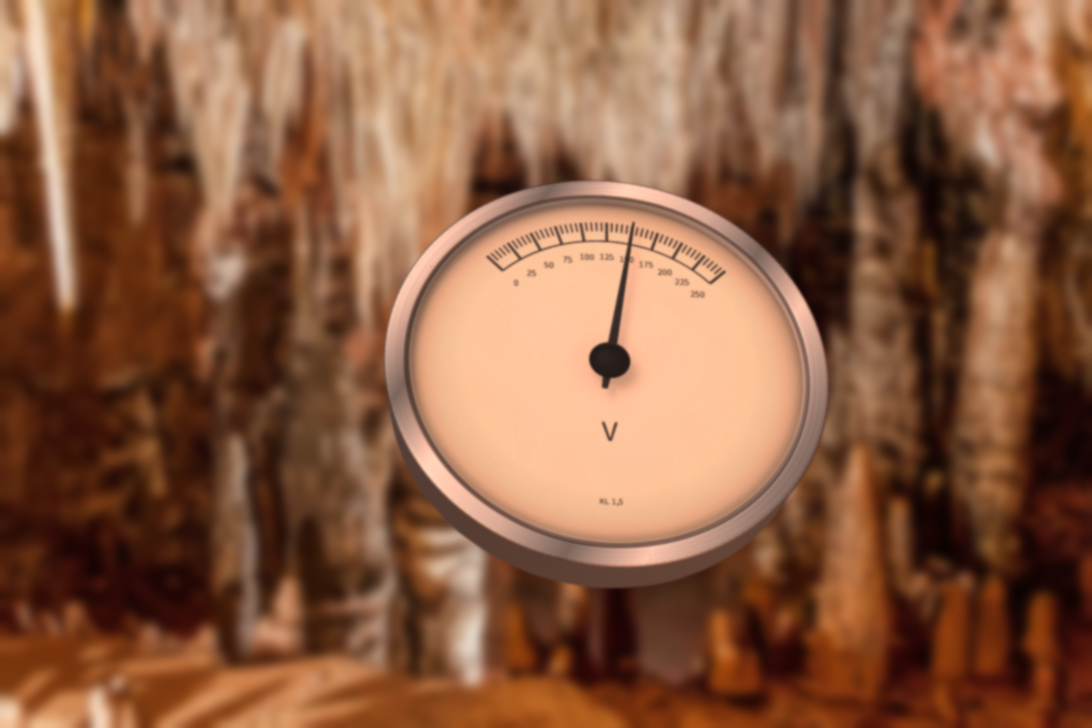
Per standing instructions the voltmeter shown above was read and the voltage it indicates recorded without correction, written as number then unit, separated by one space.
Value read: 150 V
